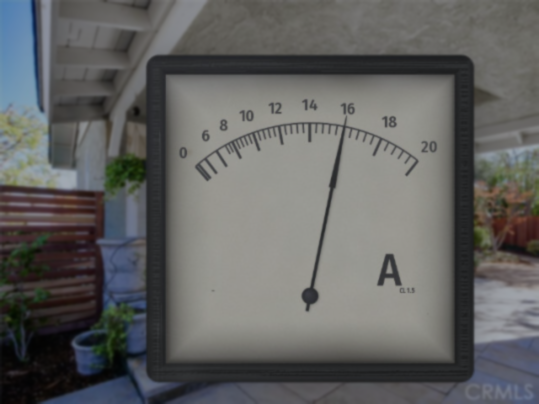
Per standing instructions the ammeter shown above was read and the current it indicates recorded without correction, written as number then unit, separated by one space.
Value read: 16 A
